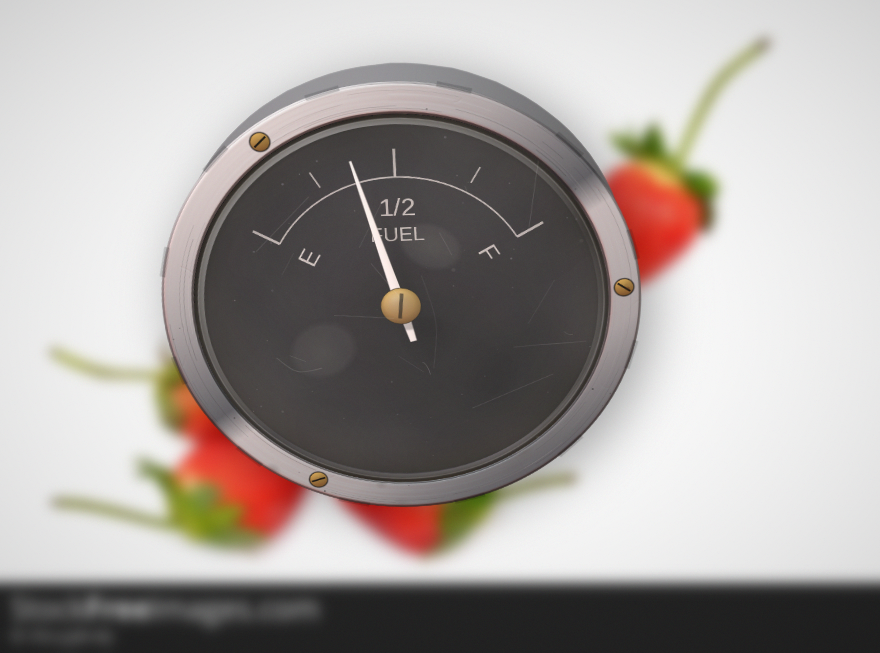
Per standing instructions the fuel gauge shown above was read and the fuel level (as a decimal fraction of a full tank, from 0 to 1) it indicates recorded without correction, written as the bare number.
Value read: 0.375
